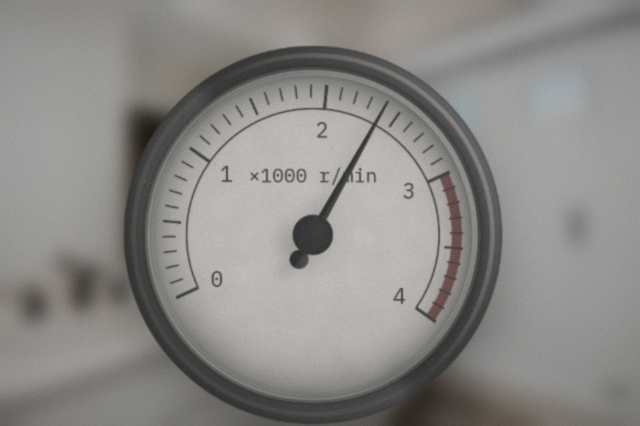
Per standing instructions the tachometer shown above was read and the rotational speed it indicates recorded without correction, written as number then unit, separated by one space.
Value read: 2400 rpm
